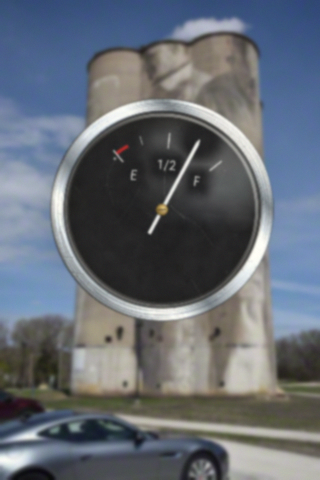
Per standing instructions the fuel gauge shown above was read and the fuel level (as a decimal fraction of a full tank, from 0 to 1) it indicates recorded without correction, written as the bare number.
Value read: 0.75
